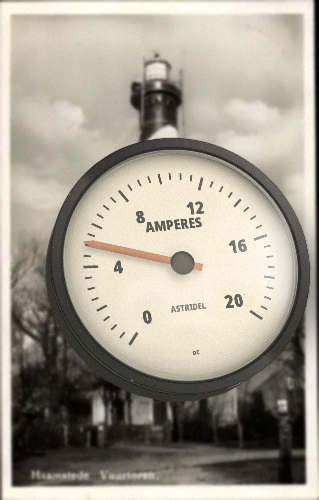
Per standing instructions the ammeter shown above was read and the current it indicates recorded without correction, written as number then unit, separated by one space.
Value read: 5 A
